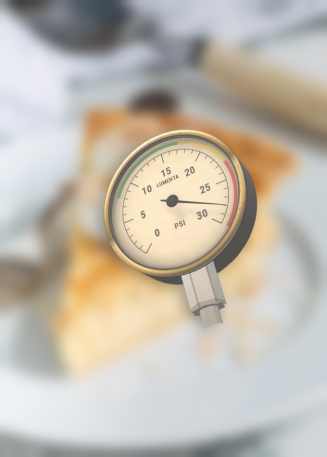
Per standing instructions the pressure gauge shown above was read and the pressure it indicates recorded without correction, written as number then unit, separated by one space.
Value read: 28 psi
